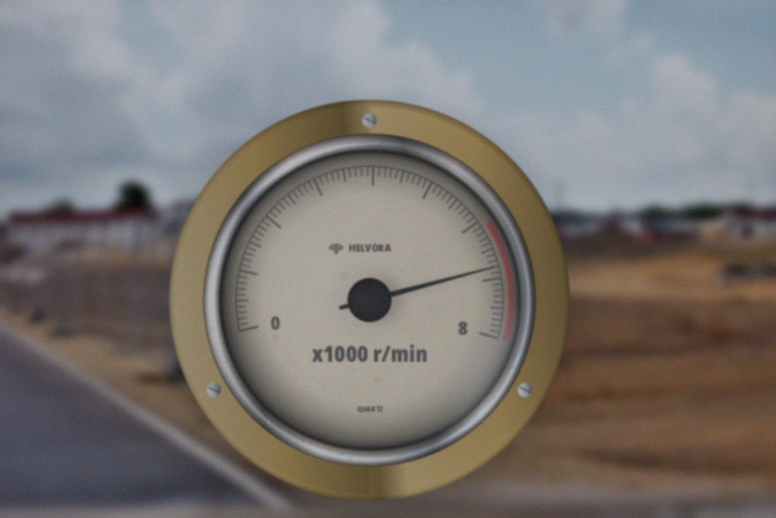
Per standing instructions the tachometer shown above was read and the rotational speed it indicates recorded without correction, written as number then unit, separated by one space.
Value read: 6800 rpm
